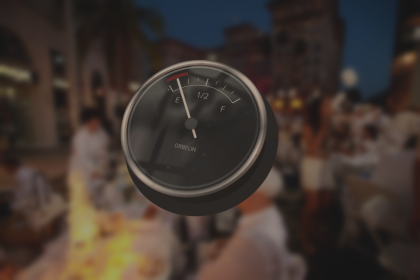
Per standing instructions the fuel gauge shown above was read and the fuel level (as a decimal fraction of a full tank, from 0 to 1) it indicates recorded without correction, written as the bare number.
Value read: 0.125
